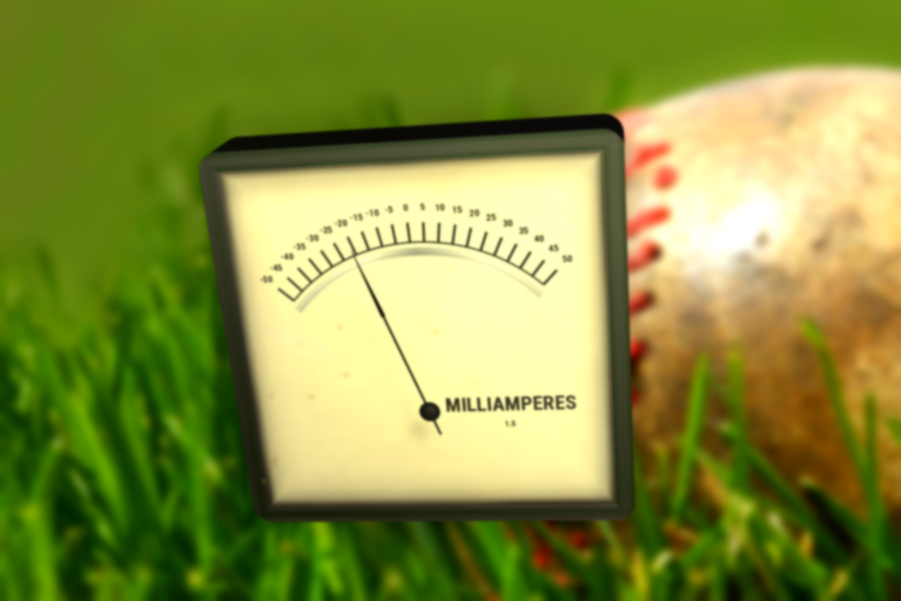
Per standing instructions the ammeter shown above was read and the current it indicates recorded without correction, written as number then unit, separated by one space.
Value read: -20 mA
